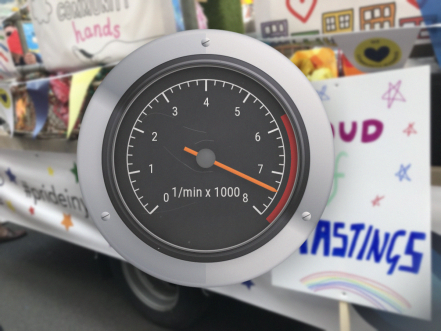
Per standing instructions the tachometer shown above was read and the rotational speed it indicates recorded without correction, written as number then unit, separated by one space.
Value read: 7400 rpm
